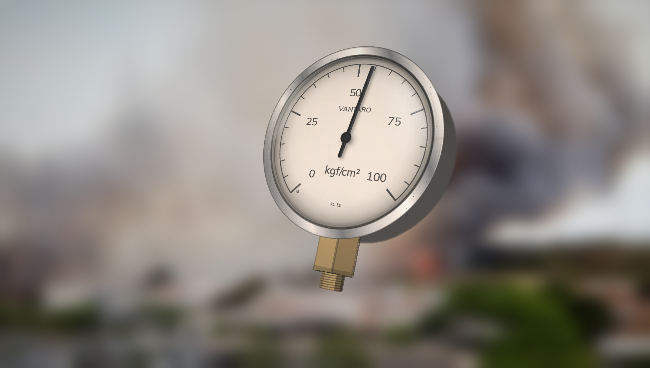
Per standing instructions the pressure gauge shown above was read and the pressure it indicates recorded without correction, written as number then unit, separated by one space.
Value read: 55 kg/cm²
